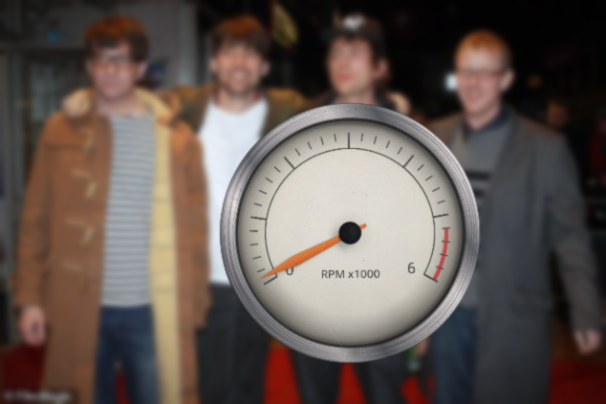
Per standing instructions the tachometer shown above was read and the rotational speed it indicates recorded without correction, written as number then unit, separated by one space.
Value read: 100 rpm
